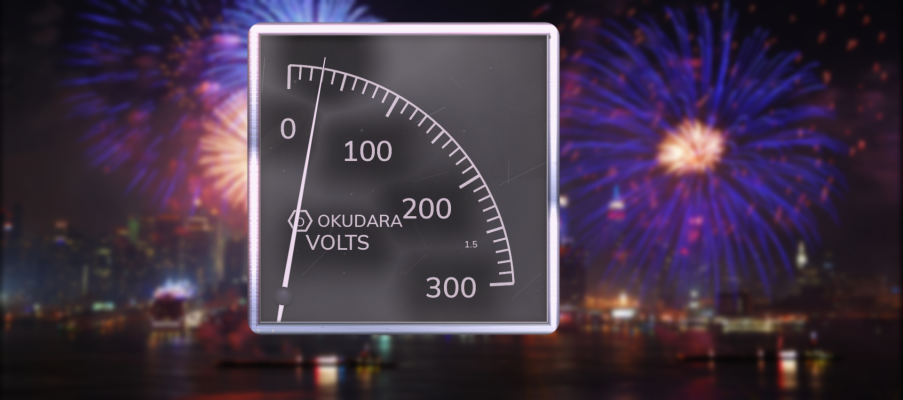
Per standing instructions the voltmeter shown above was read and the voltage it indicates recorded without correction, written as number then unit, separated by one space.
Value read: 30 V
